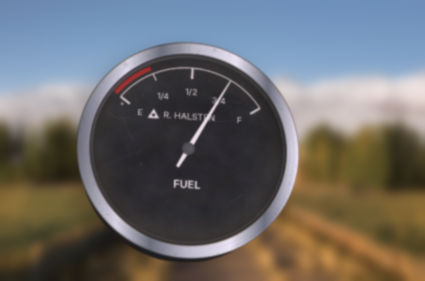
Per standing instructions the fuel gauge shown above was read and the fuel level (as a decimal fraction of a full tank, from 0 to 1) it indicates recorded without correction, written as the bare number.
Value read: 0.75
